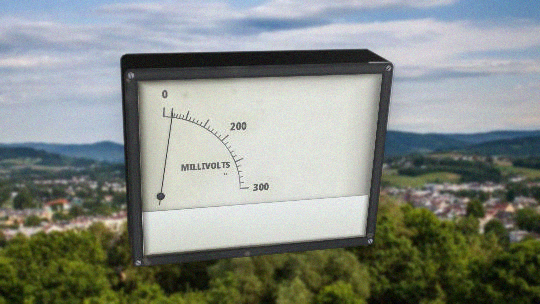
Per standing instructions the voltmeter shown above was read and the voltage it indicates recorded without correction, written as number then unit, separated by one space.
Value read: 50 mV
